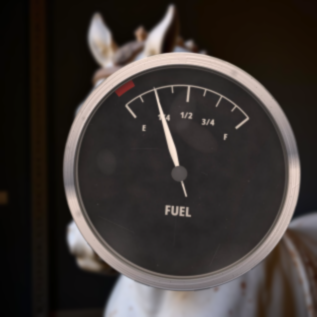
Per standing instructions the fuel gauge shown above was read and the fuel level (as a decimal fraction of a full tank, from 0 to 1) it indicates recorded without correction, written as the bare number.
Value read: 0.25
